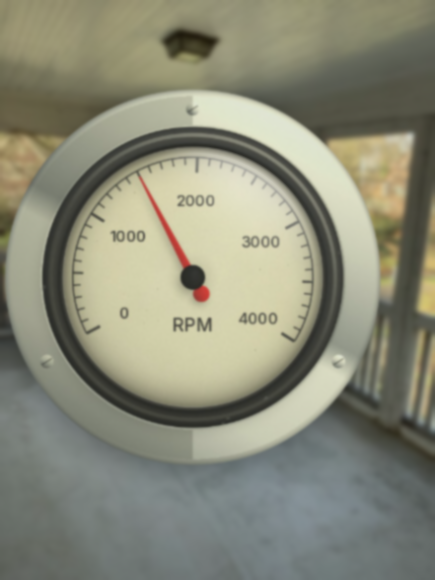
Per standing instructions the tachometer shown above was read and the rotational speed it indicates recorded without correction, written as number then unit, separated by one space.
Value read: 1500 rpm
